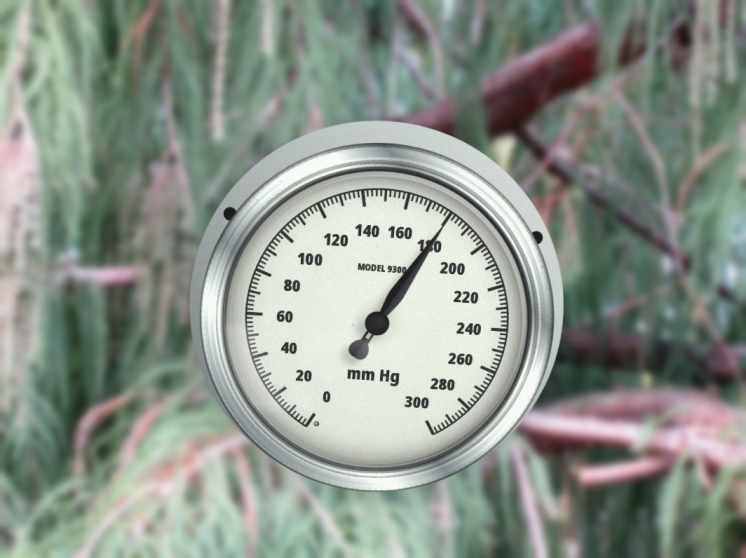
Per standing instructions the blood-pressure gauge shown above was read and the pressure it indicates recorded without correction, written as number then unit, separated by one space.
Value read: 180 mmHg
